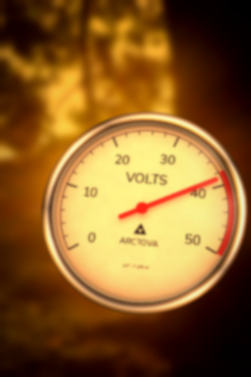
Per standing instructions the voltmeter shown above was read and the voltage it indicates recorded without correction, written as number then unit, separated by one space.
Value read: 39 V
